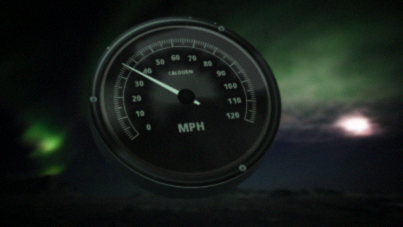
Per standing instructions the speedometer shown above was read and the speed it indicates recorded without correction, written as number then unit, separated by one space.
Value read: 35 mph
